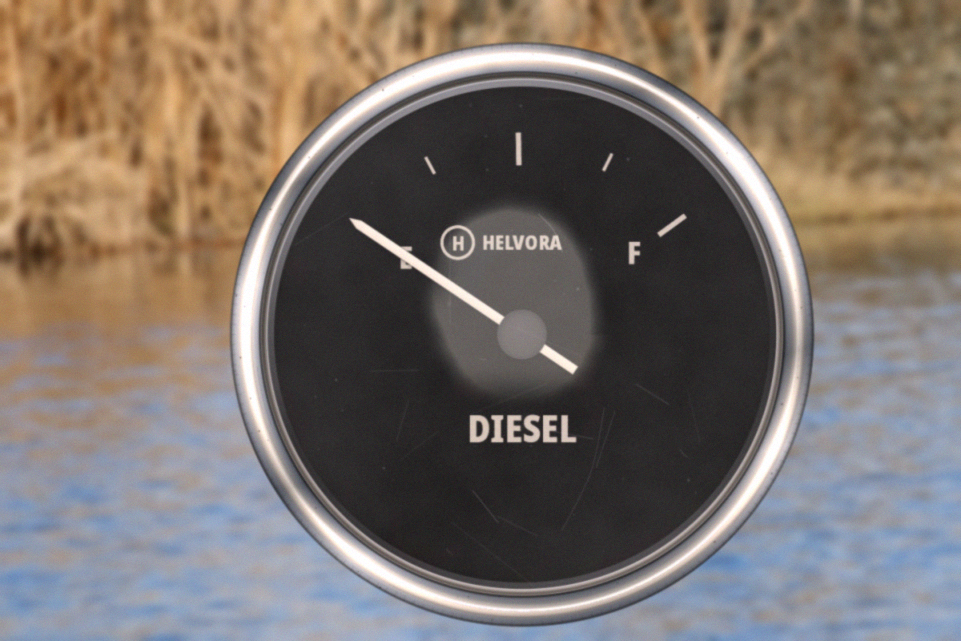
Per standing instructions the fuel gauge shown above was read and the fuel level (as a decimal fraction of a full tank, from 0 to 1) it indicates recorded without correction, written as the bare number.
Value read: 0
